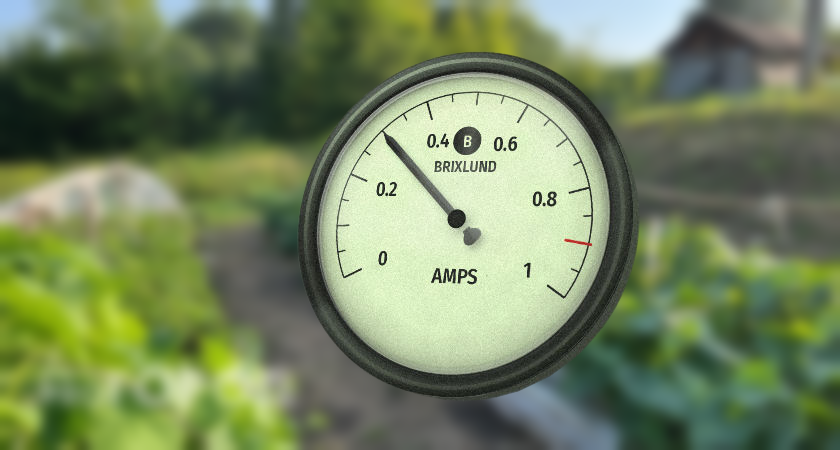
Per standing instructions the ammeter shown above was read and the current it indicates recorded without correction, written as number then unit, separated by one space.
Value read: 0.3 A
